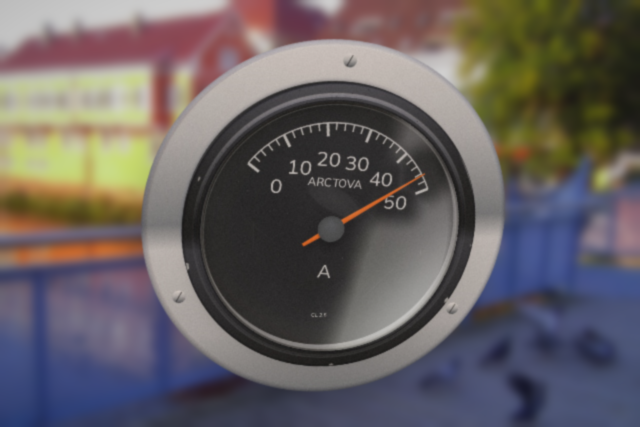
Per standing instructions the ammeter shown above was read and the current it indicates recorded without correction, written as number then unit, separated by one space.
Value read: 46 A
